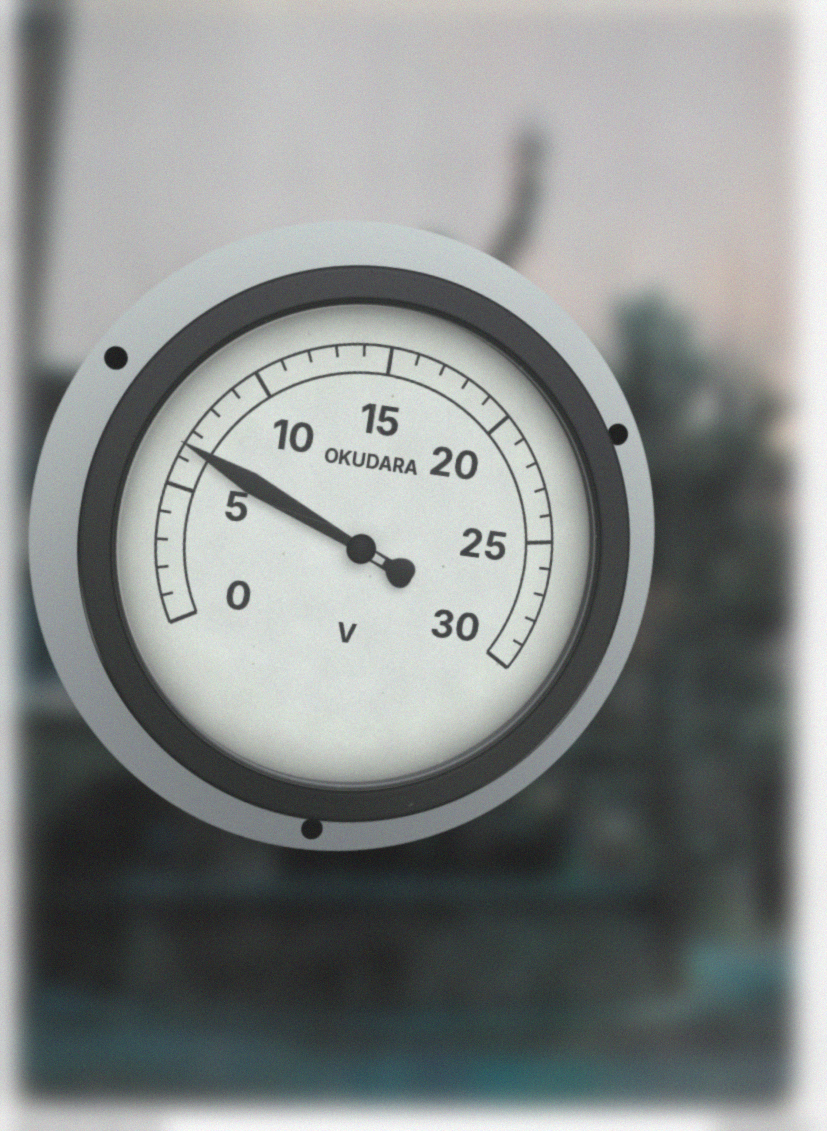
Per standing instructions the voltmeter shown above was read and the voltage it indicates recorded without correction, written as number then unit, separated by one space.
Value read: 6.5 V
